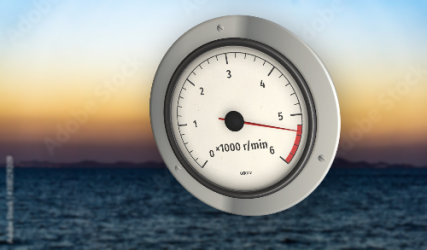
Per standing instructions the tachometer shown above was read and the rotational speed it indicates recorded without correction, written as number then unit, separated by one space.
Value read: 5300 rpm
